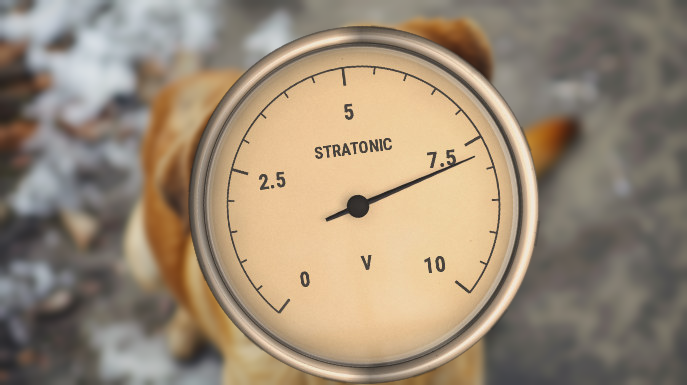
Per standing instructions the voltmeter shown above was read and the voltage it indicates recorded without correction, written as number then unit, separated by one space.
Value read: 7.75 V
